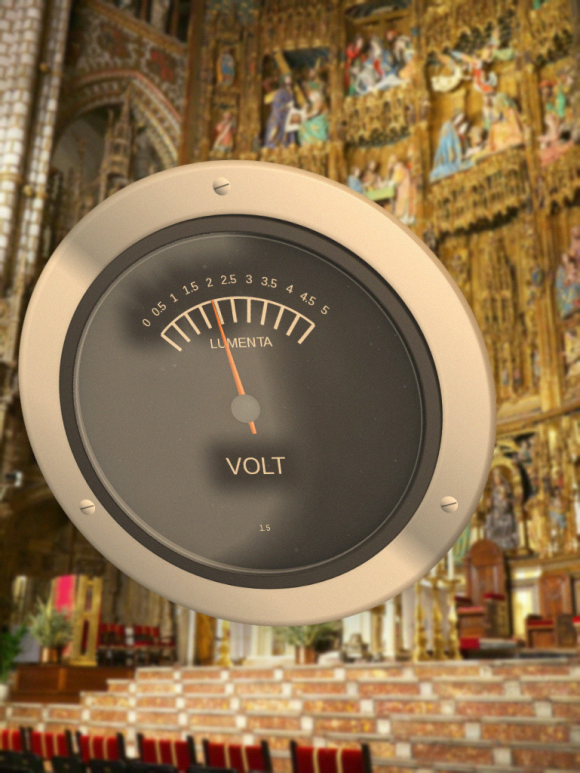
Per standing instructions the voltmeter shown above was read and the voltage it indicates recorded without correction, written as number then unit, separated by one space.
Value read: 2 V
